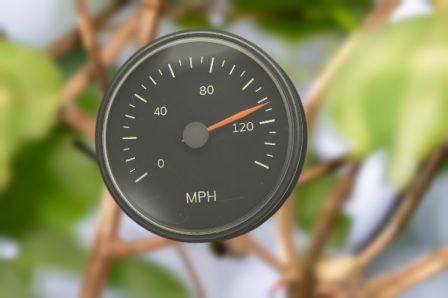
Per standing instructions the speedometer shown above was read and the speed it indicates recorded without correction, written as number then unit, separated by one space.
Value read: 112.5 mph
